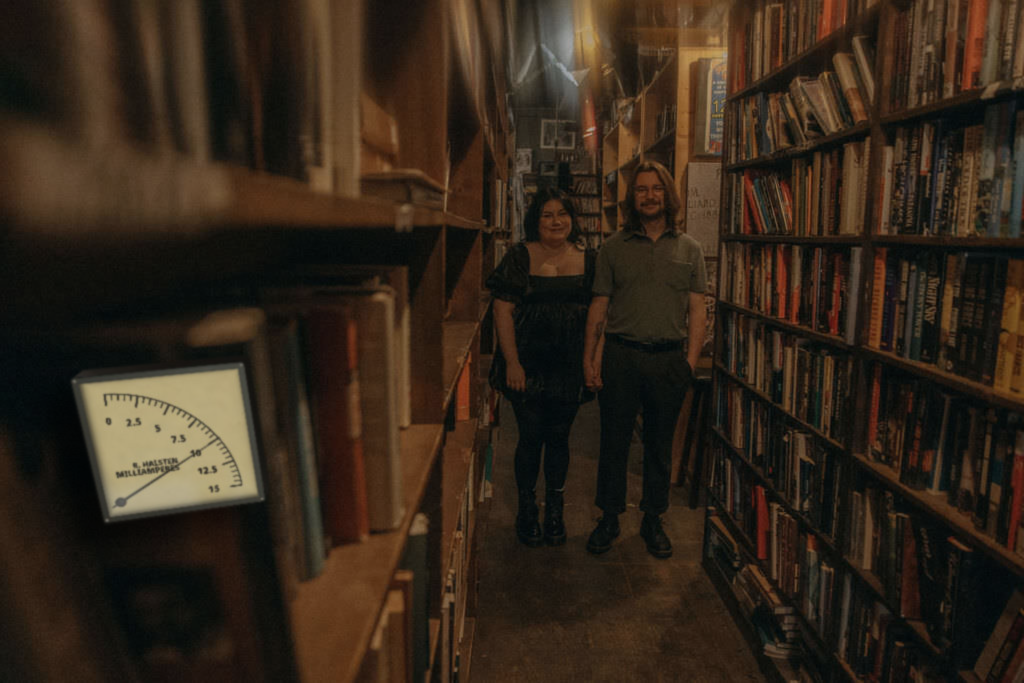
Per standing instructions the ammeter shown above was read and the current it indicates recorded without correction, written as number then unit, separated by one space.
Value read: 10 mA
